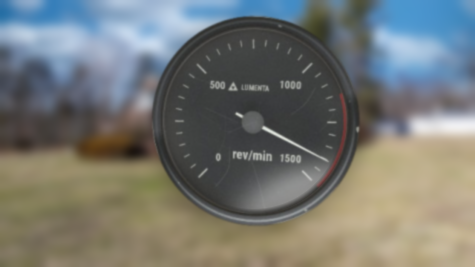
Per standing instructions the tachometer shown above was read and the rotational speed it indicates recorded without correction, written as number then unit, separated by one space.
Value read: 1400 rpm
